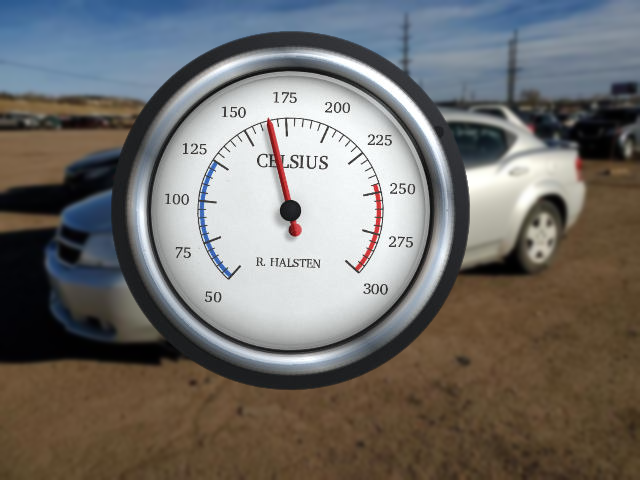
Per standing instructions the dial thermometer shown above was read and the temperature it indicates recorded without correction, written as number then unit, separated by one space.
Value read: 165 °C
